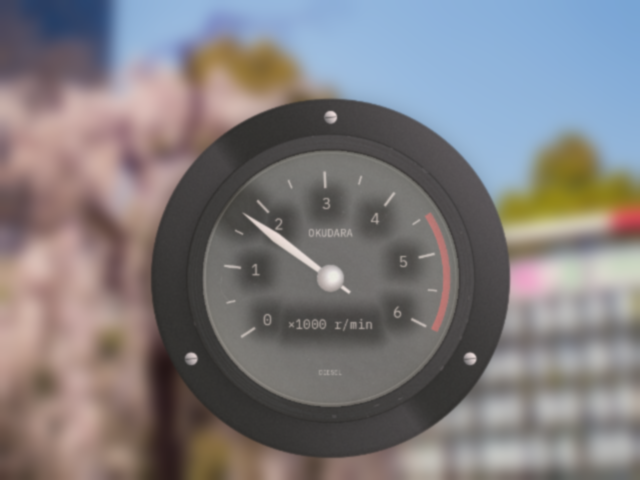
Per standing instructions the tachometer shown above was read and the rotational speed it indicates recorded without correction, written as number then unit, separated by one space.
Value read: 1750 rpm
